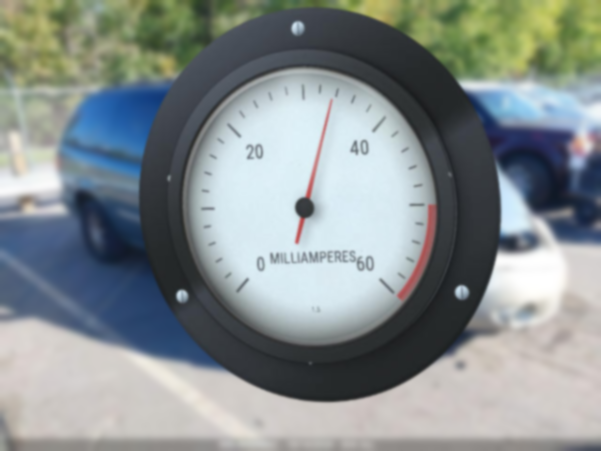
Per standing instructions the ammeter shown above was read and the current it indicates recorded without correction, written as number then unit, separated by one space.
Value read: 34 mA
